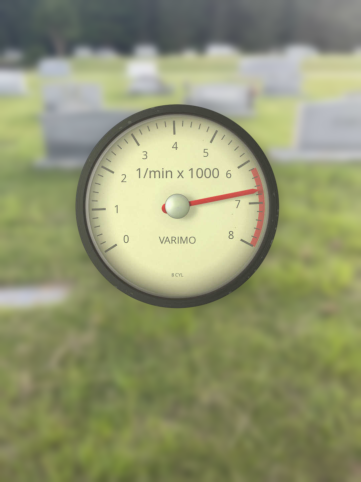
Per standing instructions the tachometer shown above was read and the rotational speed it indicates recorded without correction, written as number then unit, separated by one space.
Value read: 6700 rpm
